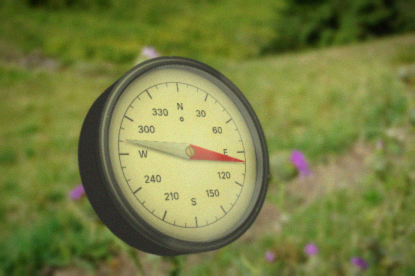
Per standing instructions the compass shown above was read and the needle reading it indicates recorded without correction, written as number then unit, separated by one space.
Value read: 100 °
